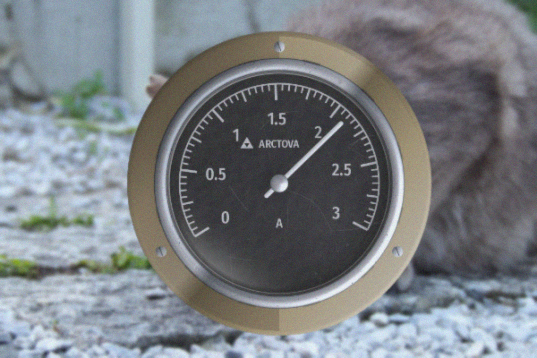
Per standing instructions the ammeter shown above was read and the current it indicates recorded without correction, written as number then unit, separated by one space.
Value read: 2.1 A
